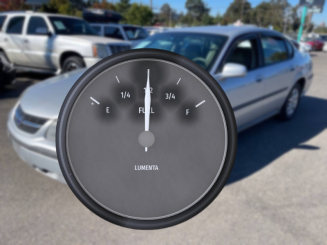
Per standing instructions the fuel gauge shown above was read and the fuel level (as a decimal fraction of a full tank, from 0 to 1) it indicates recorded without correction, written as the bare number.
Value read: 0.5
